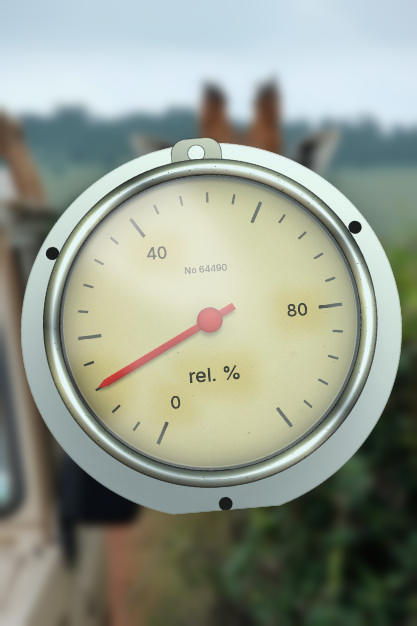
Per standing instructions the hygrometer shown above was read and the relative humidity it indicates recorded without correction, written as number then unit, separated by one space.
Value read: 12 %
